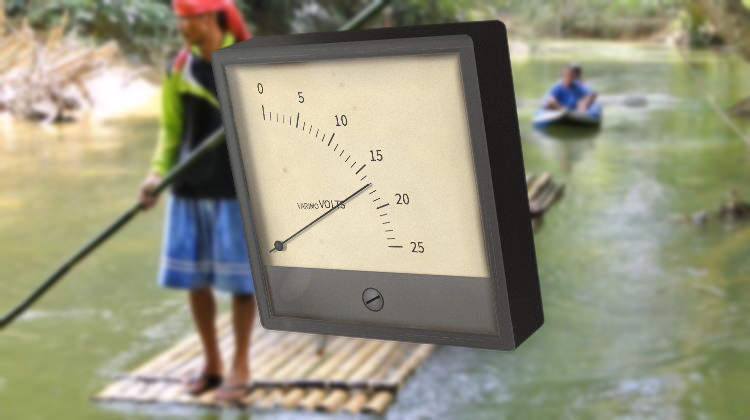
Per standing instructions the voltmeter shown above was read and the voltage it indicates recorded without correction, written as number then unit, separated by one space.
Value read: 17 V
